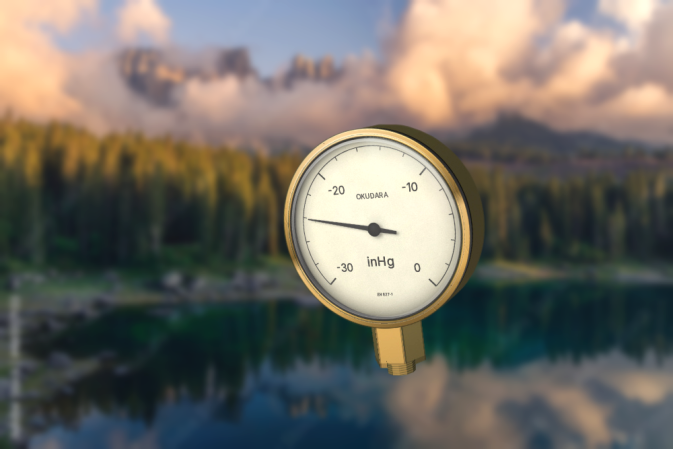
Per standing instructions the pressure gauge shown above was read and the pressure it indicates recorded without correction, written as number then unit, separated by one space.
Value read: -24 inHg
